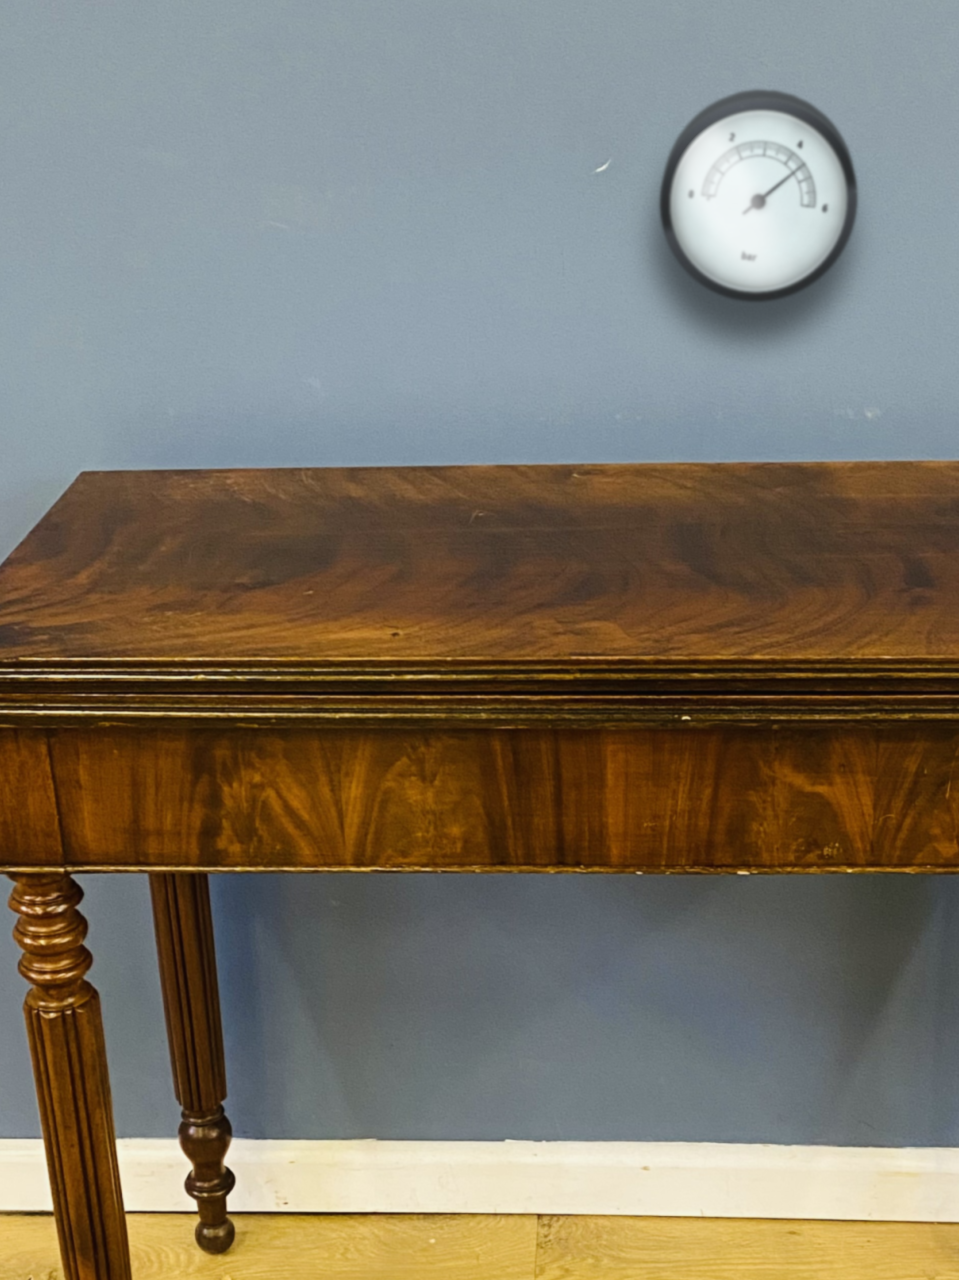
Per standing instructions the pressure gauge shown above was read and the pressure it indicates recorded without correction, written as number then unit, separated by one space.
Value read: 4.5 bar
